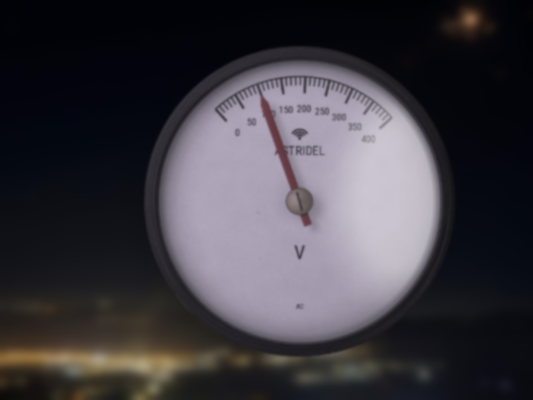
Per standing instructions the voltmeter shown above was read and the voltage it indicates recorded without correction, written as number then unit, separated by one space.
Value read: 100 V
